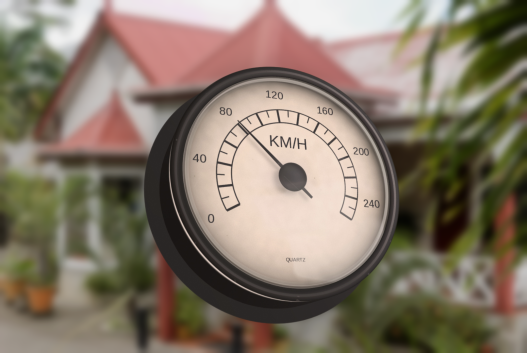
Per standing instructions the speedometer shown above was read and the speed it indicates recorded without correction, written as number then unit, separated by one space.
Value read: 80 km/h
